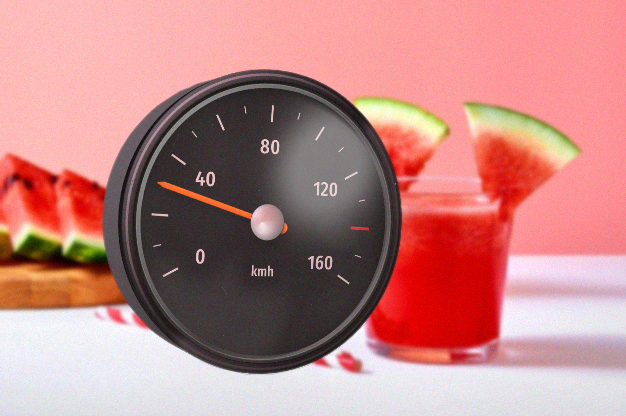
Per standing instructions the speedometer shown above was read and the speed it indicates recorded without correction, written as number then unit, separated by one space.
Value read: 30 km/h
